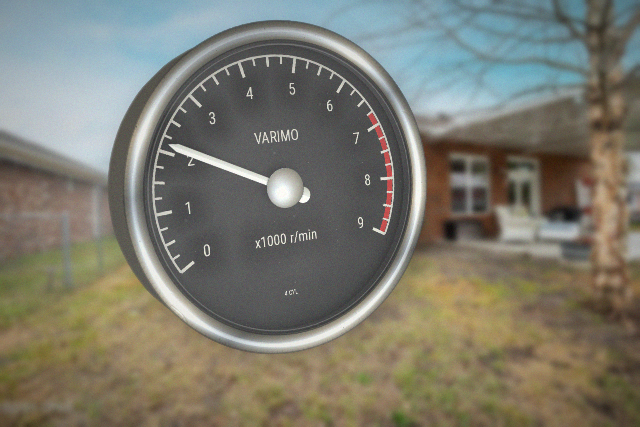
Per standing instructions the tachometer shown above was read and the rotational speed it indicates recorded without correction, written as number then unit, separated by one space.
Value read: 2125 rpm
